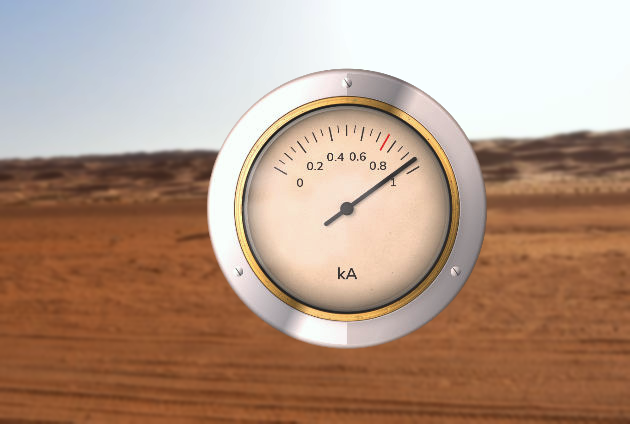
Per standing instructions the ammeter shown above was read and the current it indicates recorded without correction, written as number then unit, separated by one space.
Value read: 0.95 kA
